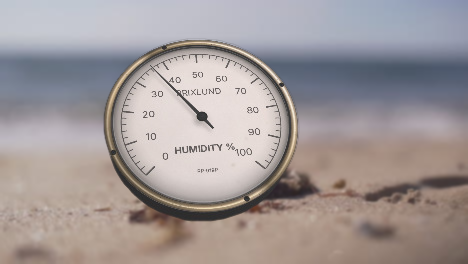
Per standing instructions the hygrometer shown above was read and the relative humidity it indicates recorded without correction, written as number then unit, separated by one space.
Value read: 36 %
